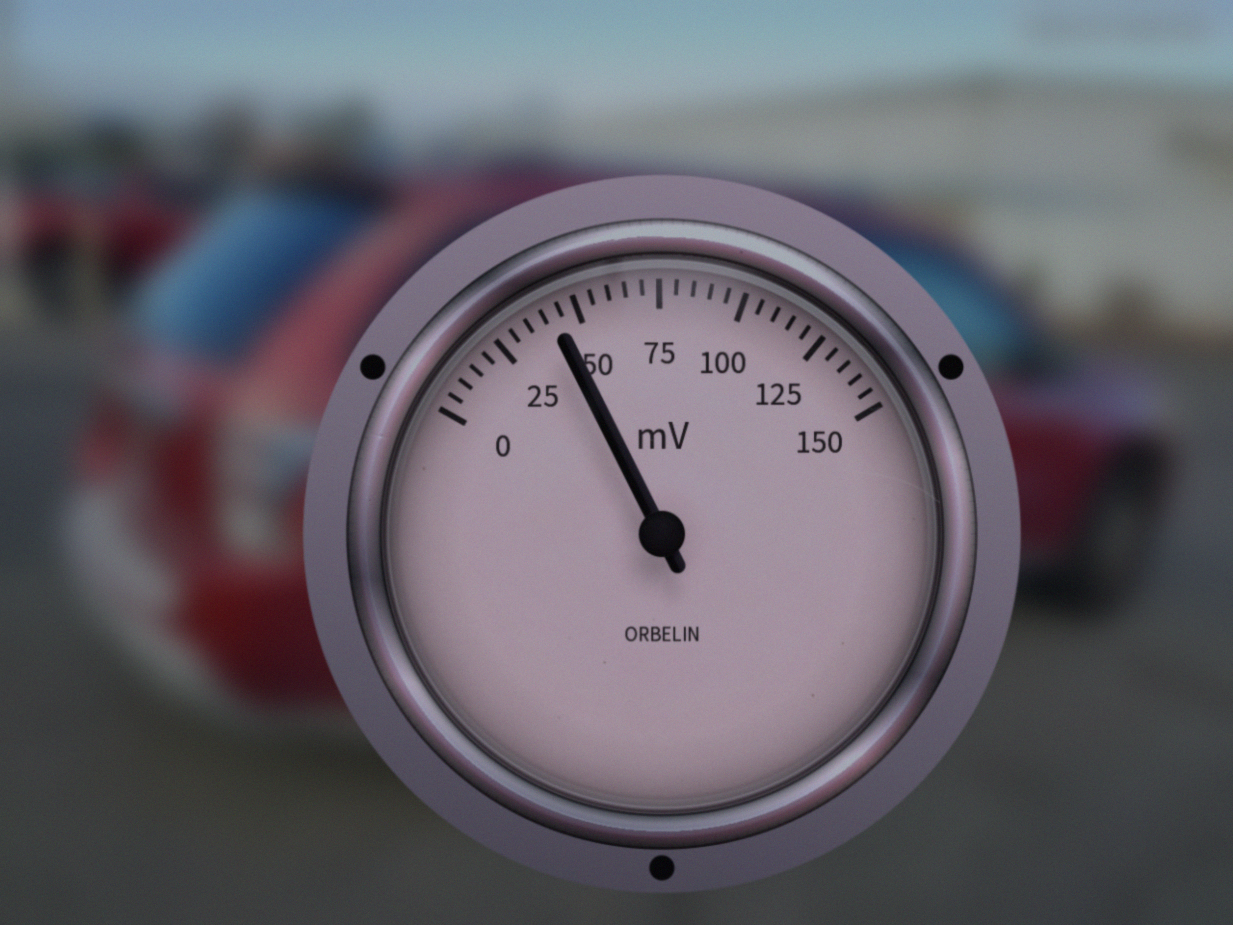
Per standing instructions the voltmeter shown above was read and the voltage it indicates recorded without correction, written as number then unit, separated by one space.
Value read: 42.5 mV
